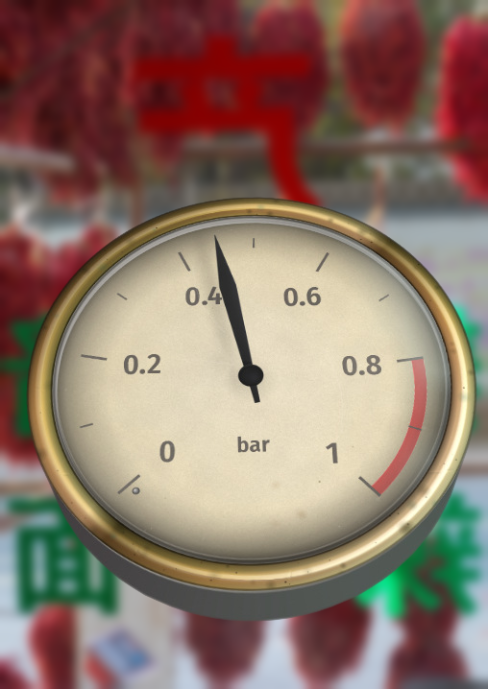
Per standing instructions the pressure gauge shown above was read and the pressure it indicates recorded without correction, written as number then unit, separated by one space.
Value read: 0.45 bar
